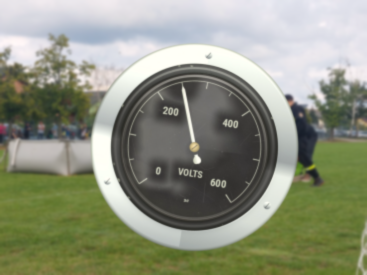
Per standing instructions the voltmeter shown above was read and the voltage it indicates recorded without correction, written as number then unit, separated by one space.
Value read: 250 V
